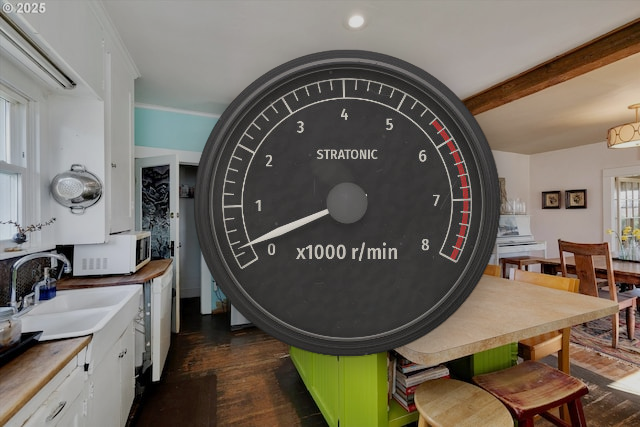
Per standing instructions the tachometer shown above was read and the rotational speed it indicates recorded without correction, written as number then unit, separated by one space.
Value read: 300 rpm
